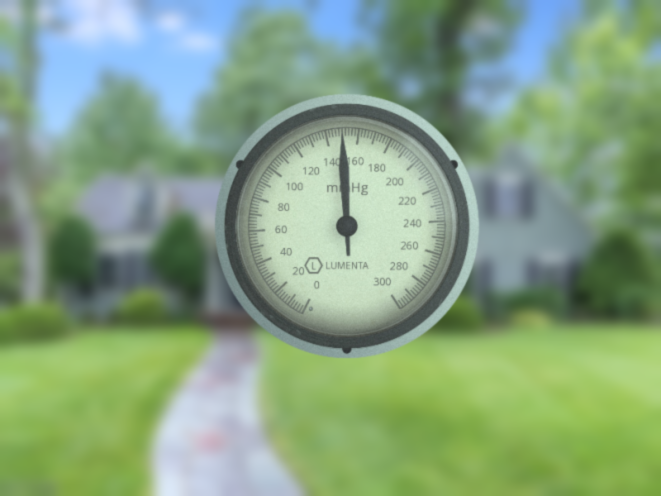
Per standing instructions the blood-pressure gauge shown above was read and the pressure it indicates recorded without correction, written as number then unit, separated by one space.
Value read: 150 mmHg
